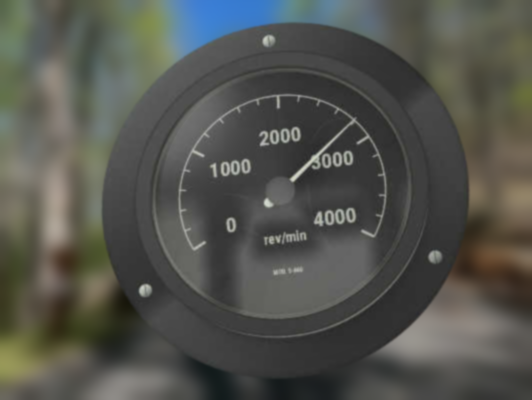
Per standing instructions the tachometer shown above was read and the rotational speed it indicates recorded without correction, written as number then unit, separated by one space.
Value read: 2800 rpm
